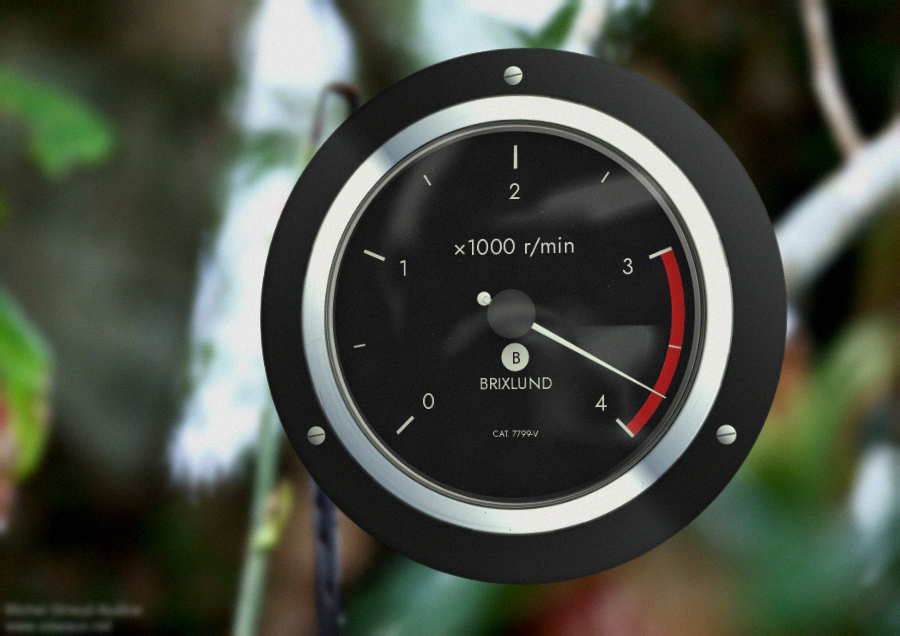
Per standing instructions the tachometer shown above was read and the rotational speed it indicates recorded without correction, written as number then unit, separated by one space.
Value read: 3750 rpm
